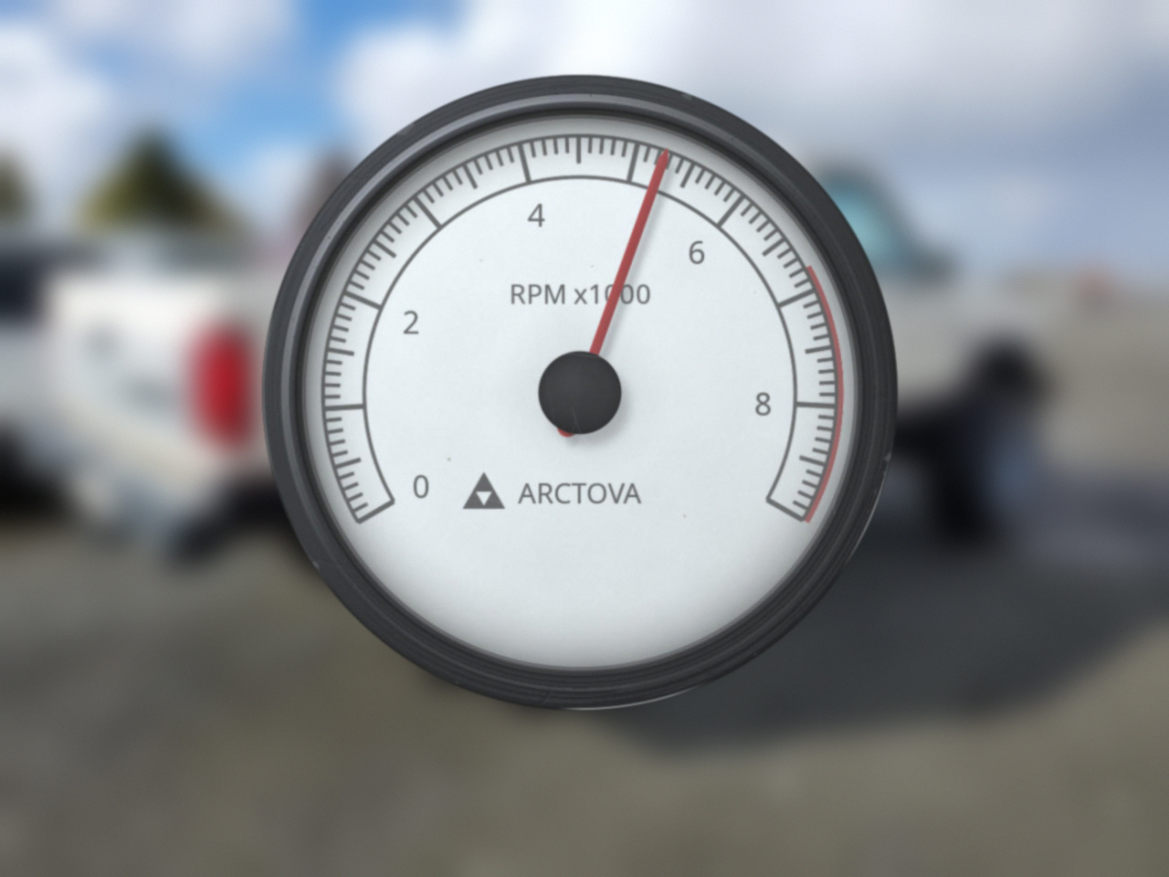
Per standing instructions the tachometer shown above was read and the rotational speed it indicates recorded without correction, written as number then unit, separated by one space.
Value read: 5250 rpm
